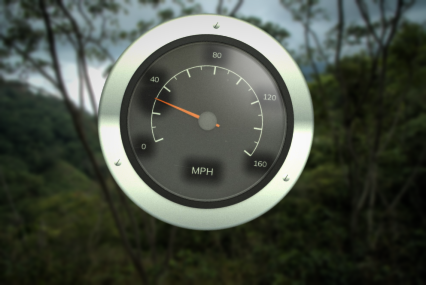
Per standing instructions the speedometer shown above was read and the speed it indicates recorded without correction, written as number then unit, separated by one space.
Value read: 30 mph
